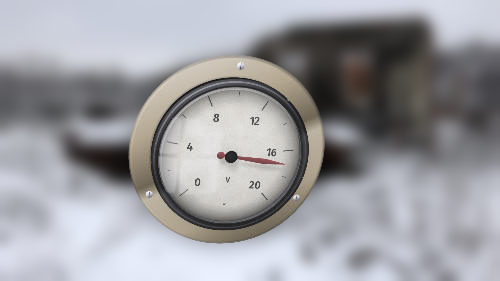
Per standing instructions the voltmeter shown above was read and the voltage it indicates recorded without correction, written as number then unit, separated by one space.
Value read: 17 V
